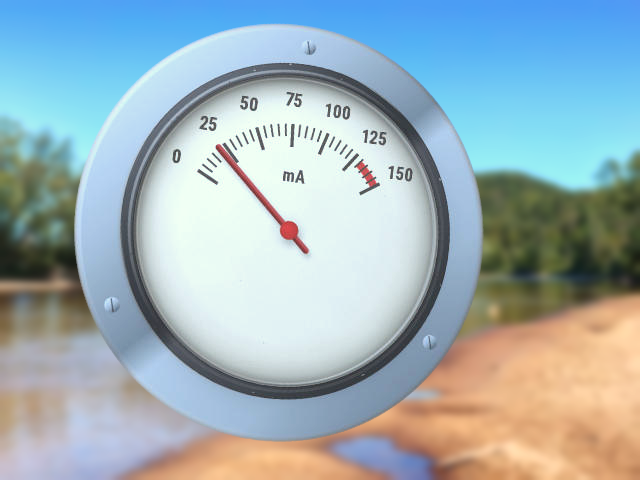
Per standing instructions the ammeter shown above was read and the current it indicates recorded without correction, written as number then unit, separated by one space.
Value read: 20 mA
